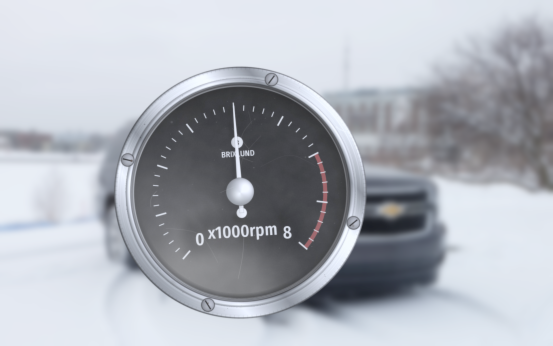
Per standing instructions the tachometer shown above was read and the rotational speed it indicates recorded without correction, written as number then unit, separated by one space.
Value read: 4000 rpm
